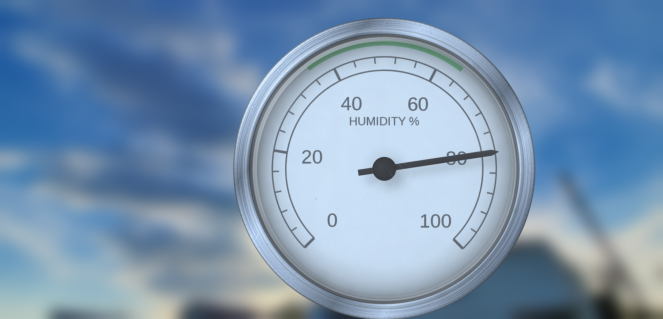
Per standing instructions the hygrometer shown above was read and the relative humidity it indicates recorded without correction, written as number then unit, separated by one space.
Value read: 80 %
